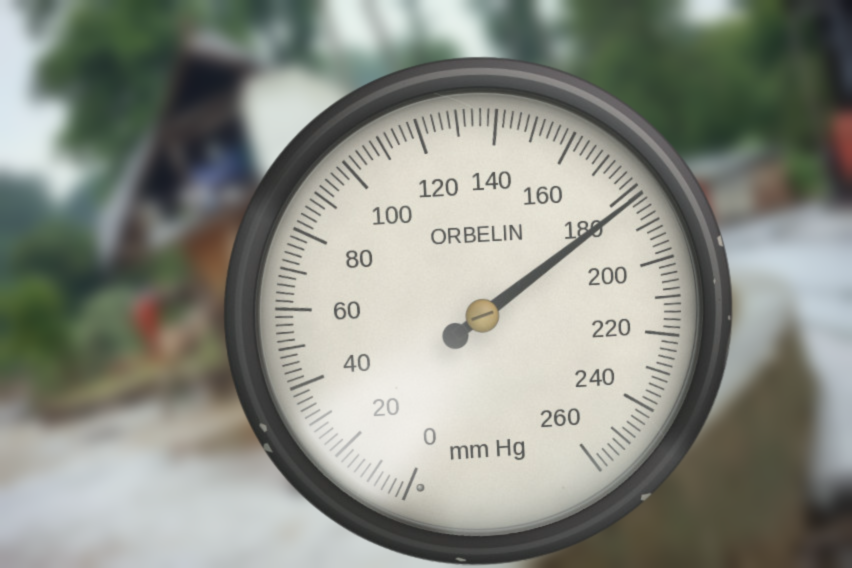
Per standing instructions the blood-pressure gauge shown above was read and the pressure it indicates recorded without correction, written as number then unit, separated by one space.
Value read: 182 mmHg
